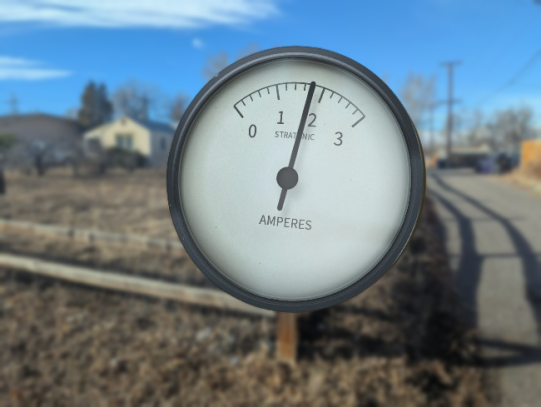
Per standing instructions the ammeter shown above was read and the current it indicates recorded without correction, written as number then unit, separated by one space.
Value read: 1.8 A
